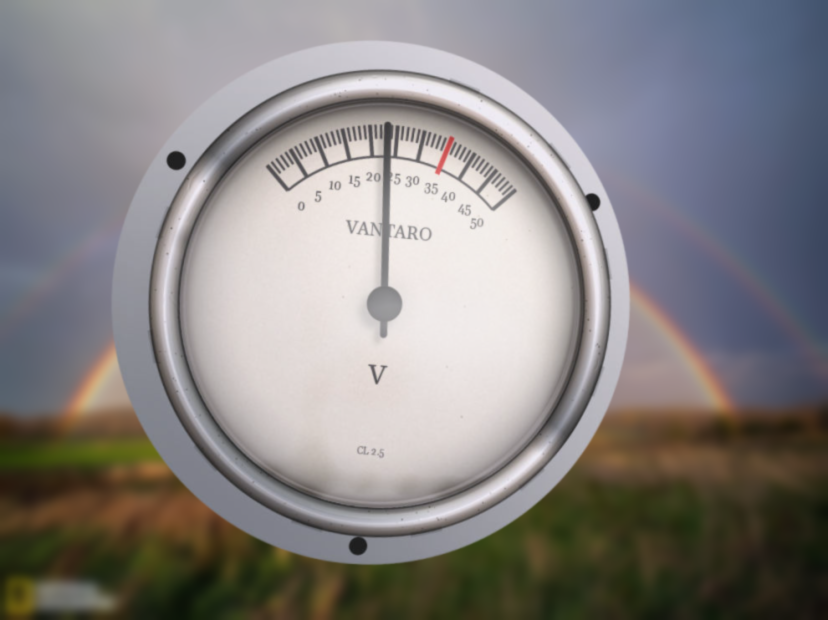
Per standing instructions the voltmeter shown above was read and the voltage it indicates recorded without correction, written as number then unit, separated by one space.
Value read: 23 V
